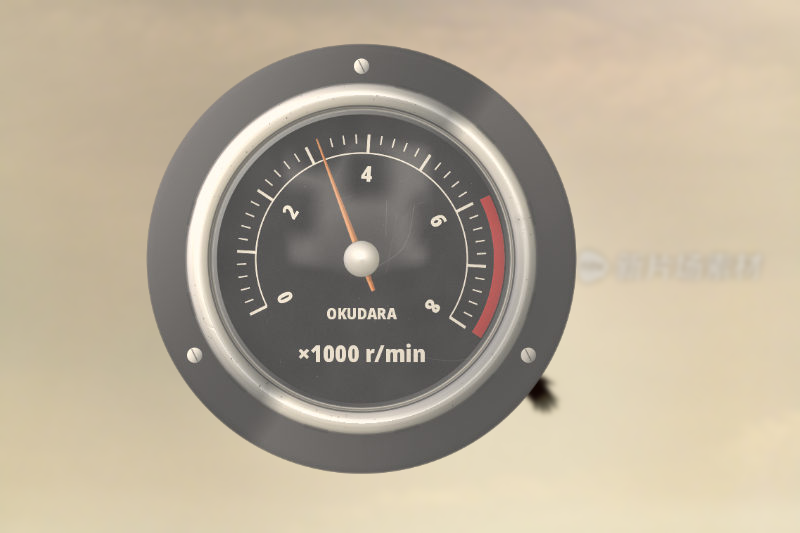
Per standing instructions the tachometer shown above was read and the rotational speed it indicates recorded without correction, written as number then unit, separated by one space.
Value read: 3200 rpm
